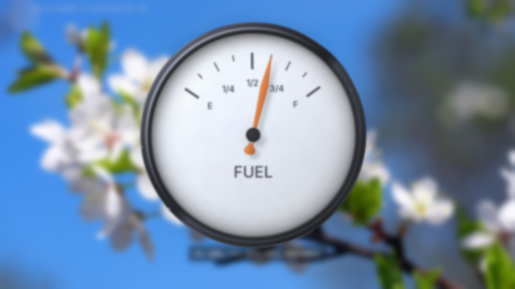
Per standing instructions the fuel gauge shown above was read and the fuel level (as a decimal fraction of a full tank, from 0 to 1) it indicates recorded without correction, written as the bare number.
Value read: 0.625
